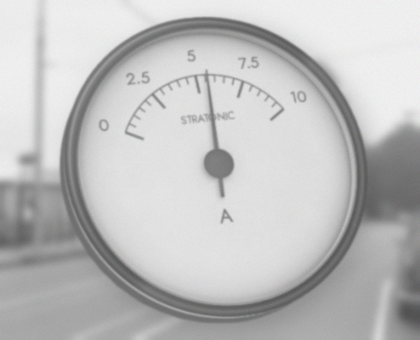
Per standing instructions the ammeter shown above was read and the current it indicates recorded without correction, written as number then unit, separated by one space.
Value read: 5.5 A
